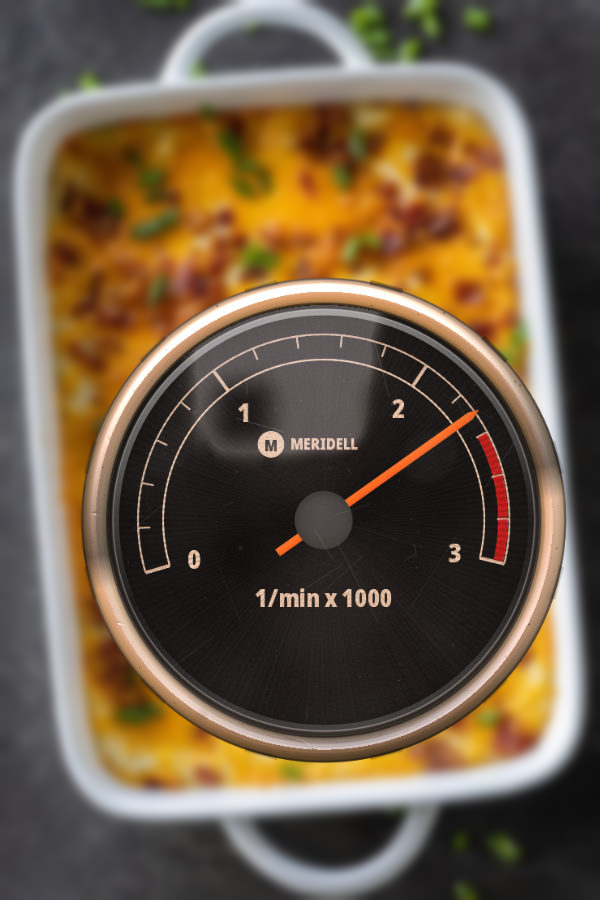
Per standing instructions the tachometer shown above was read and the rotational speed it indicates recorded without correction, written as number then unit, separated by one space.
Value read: 2300 rpm
